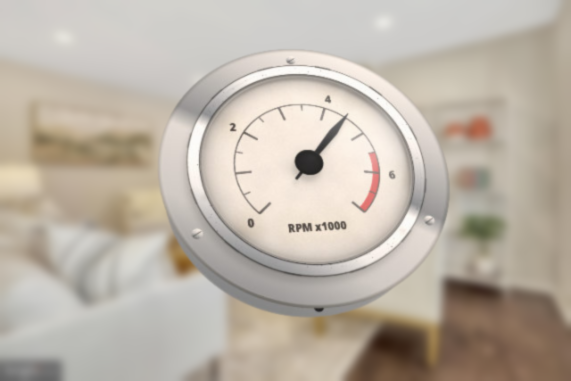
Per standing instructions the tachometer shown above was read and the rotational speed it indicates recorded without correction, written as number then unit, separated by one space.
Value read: 4500 rpm
